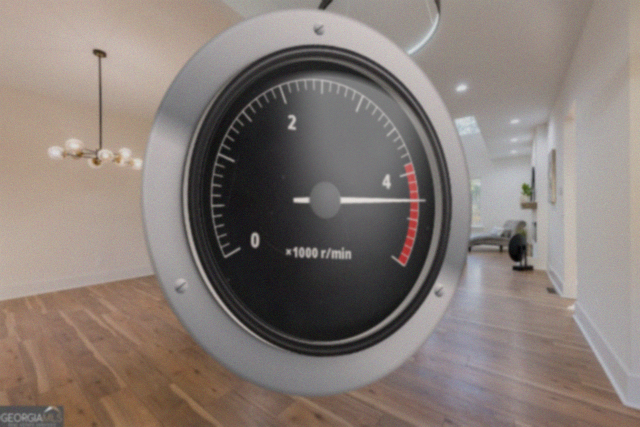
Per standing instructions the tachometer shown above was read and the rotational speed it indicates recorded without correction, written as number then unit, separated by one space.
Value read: 4300 rpm
